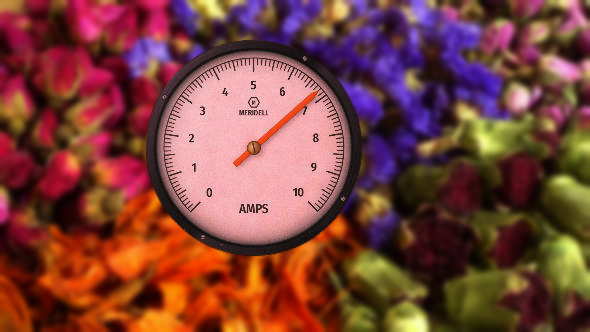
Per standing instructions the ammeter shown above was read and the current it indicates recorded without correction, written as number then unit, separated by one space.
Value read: 6.8 A
